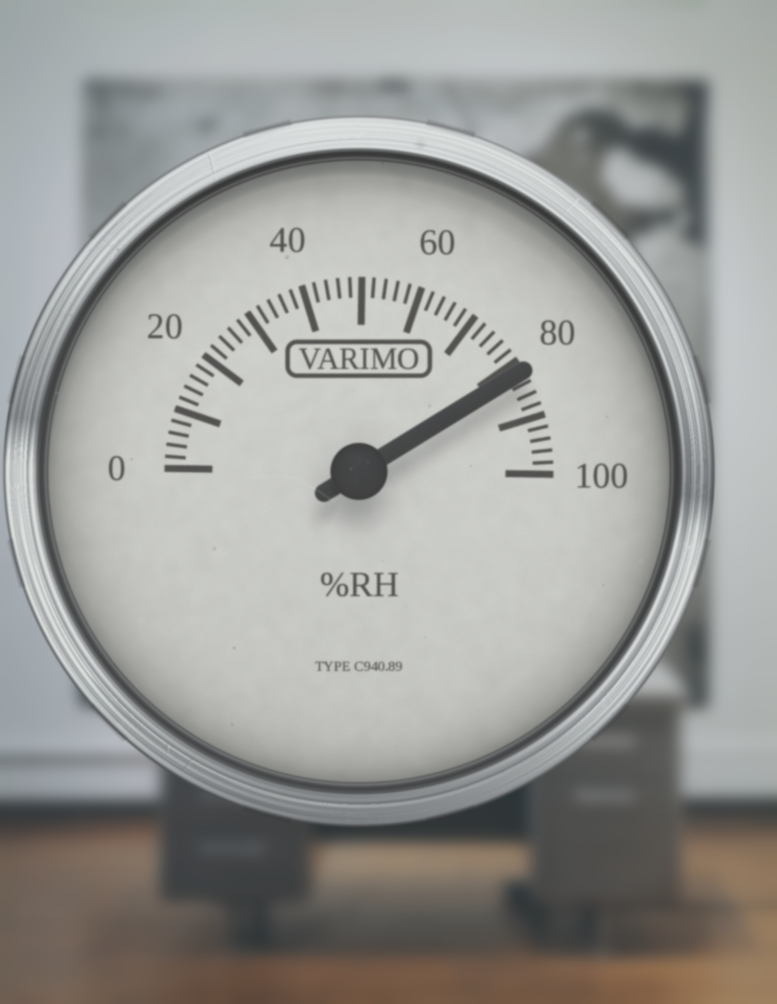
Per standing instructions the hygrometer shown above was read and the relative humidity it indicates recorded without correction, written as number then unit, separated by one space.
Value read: 82 %
